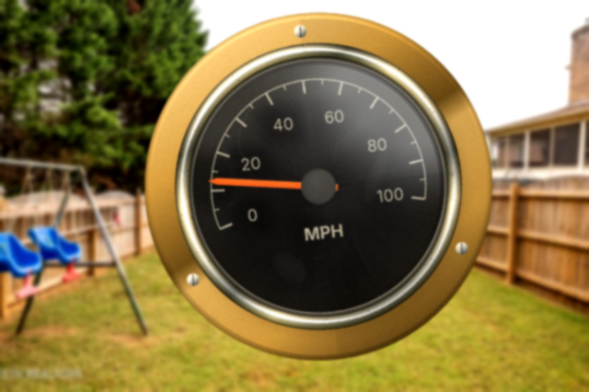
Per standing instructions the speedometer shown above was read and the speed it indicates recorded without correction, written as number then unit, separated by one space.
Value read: 12.5 mph
